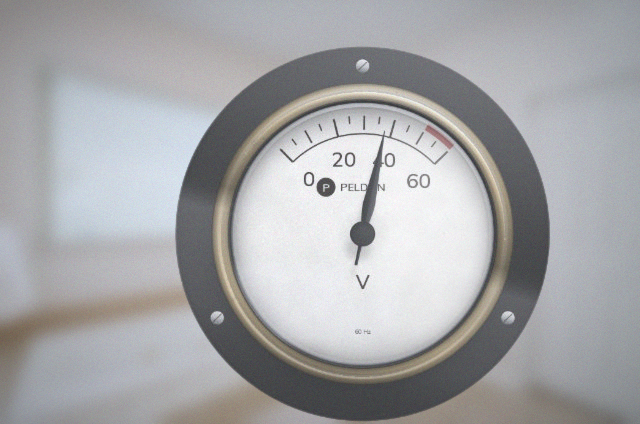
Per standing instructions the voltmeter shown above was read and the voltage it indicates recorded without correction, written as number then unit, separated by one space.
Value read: 37.5 V
